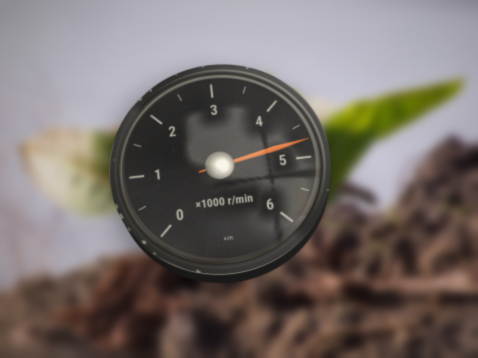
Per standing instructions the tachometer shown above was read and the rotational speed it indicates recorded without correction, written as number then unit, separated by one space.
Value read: 4750 rpm
